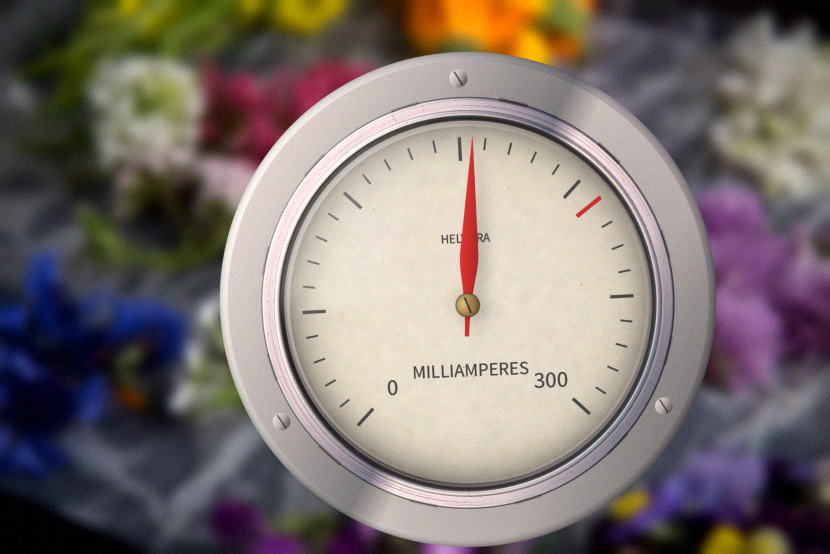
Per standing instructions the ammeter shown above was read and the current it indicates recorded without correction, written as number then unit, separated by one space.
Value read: 155 mA
